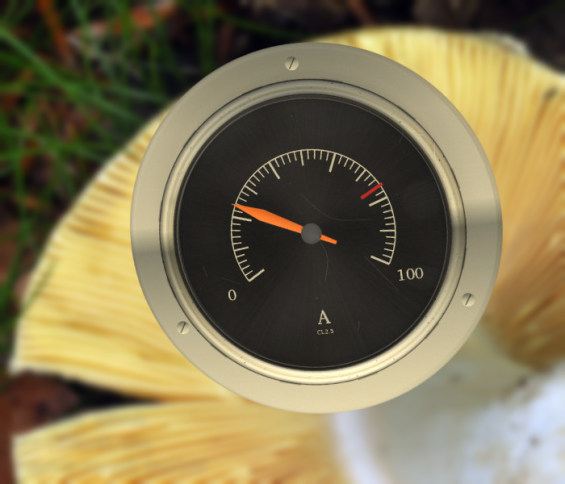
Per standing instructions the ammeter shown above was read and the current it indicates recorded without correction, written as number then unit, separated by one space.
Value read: 24 A
